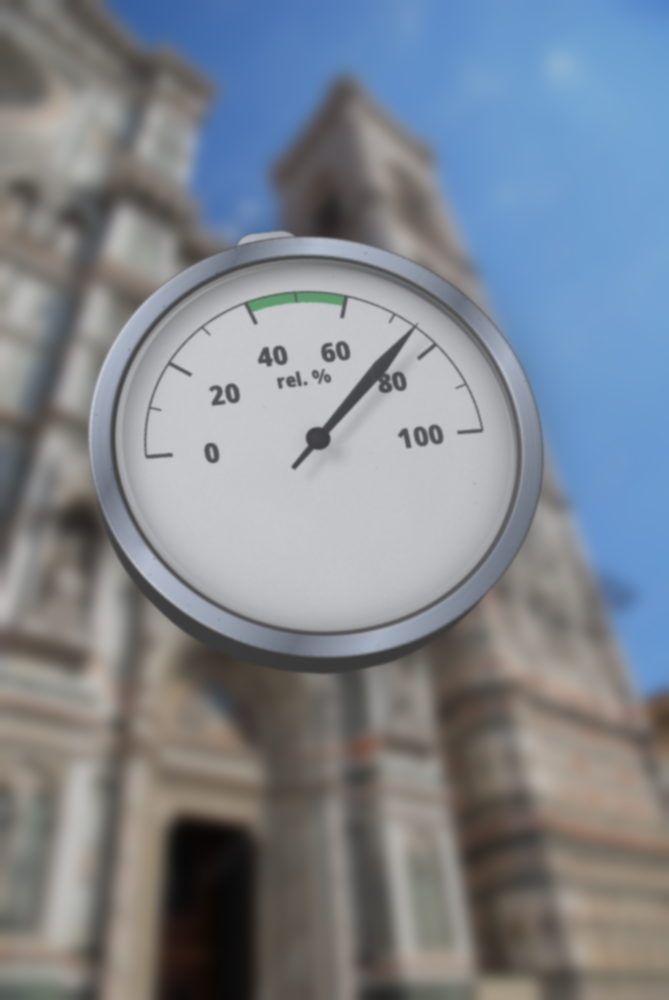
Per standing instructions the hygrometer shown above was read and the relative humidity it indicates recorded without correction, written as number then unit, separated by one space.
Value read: 75 %
